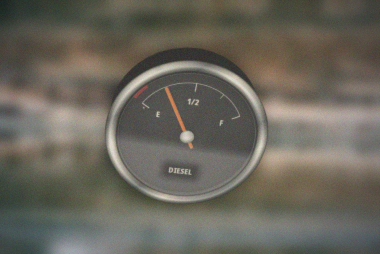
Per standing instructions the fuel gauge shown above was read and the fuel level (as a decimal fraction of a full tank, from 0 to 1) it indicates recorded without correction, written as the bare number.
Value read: 0.25
